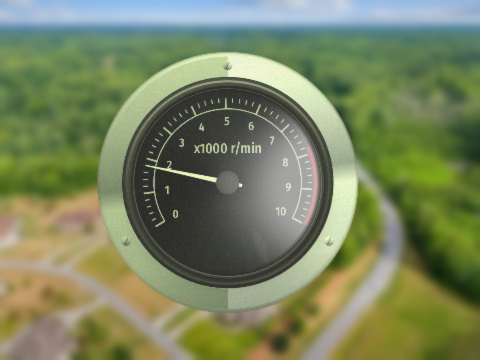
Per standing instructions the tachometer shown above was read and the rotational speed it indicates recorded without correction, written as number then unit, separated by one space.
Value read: 1800 rpm
